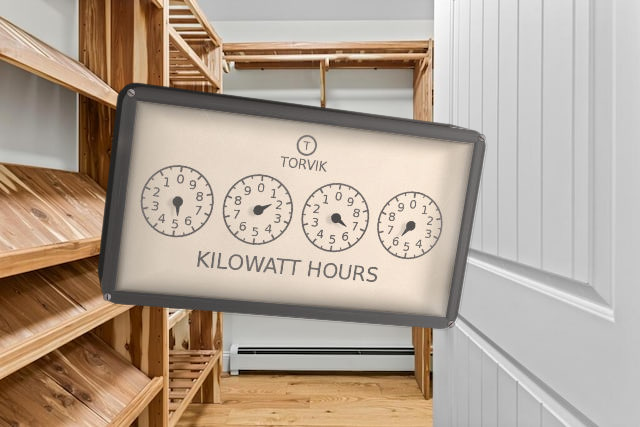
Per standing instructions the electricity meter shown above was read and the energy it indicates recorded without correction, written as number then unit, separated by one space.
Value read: 5166 kWh
